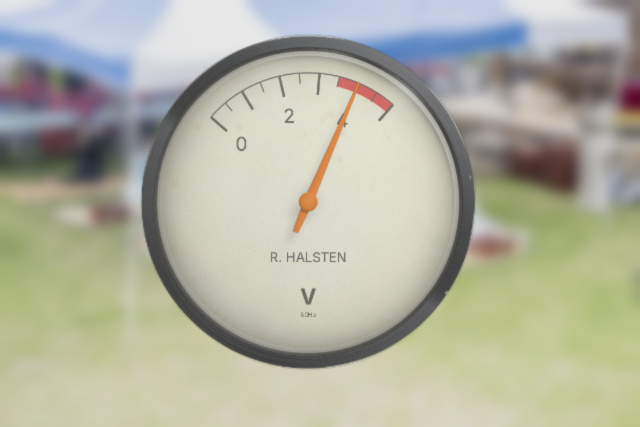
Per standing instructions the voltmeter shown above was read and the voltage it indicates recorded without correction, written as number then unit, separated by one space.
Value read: 4 V
